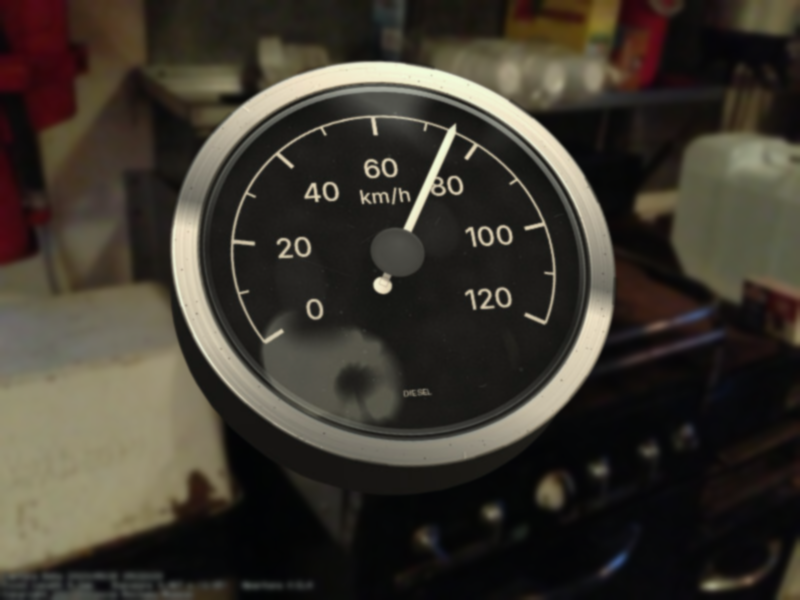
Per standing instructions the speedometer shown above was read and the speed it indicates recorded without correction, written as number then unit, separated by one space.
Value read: 75 km/h
